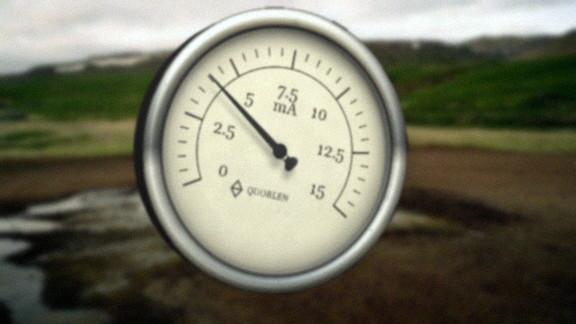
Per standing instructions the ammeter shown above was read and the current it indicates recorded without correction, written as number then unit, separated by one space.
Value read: 4 mA
